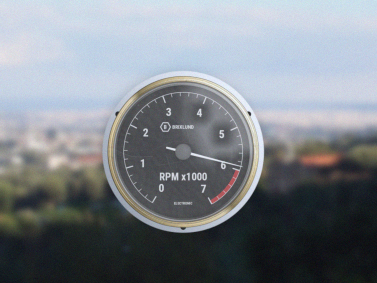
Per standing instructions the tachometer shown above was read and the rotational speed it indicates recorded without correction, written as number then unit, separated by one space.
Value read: 5900 rpm
